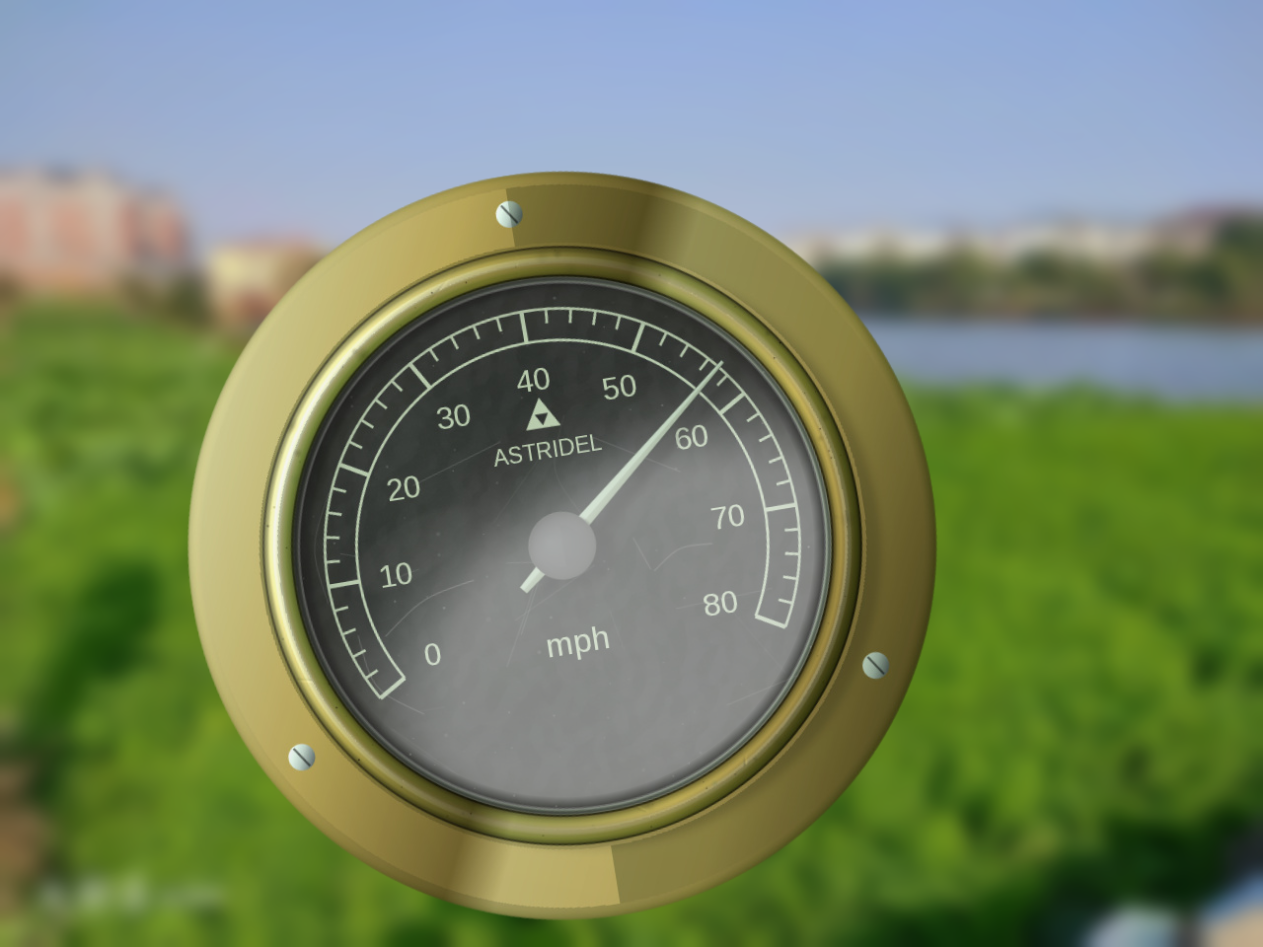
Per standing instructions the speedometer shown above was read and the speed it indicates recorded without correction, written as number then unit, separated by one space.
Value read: 57 mph
